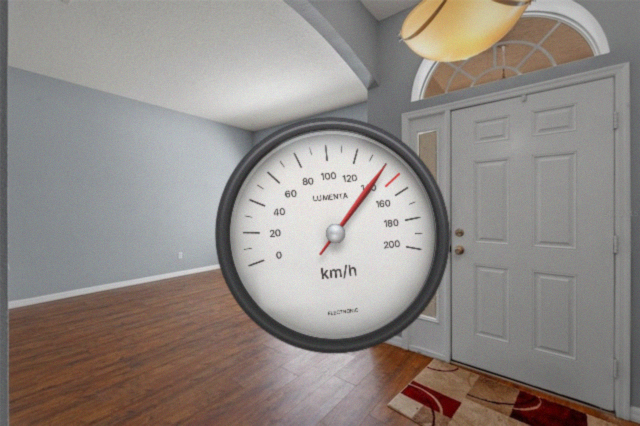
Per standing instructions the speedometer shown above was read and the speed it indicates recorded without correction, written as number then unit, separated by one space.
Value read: 140 km/h
